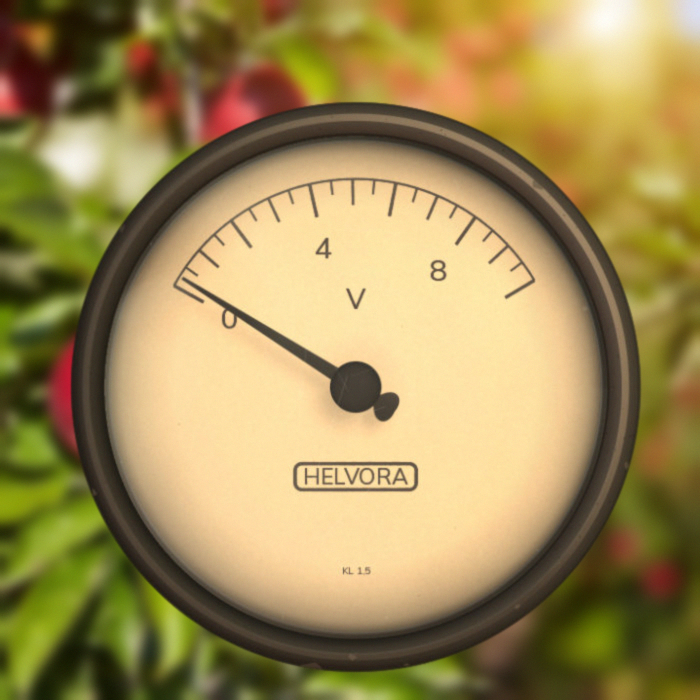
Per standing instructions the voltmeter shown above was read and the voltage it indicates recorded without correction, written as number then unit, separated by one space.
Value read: 0.25 V
